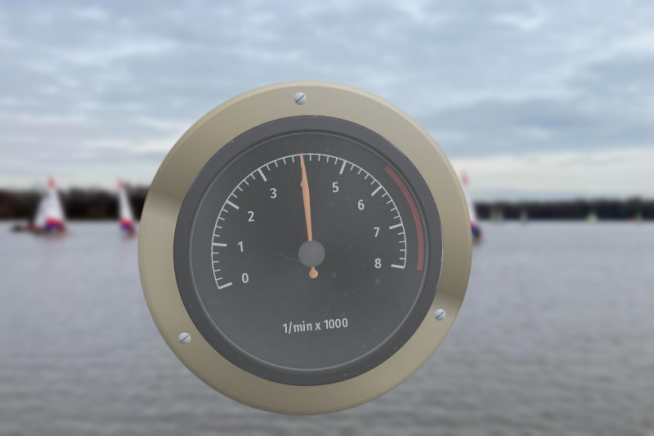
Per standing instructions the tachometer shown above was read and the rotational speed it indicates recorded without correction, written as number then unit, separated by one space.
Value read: 4000 rpm
